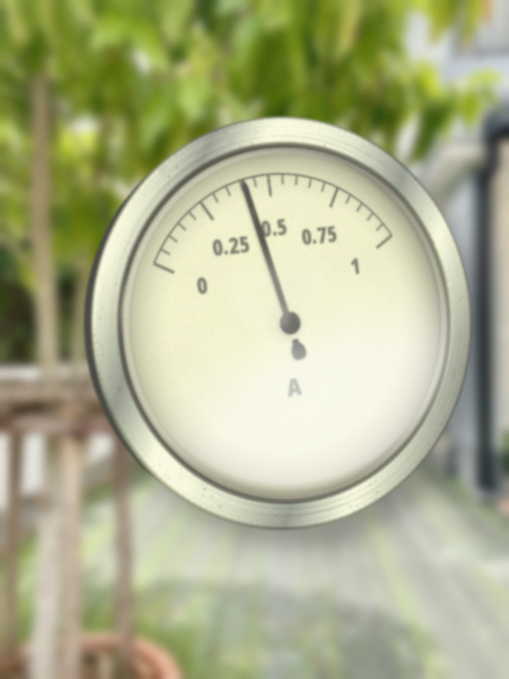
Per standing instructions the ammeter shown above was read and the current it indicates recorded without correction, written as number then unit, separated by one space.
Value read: 0.4 A
